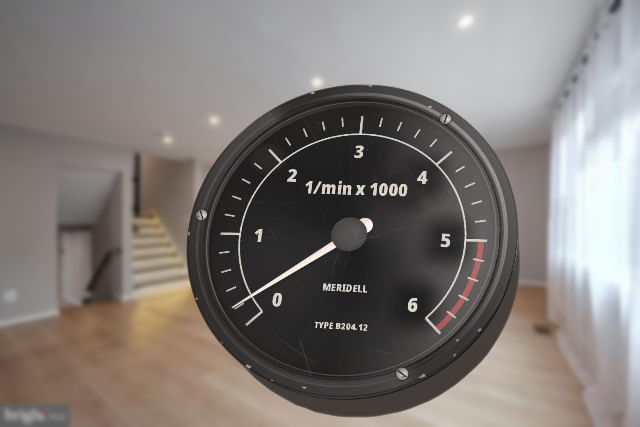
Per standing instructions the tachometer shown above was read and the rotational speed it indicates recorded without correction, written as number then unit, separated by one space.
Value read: 200 rpm
